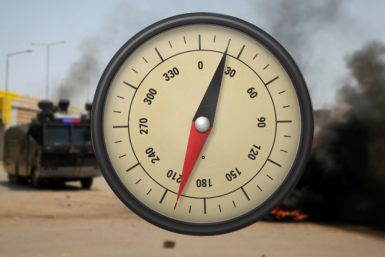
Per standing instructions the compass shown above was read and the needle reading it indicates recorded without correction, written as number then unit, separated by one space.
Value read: 200 °
